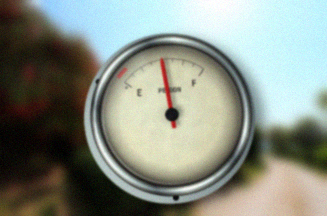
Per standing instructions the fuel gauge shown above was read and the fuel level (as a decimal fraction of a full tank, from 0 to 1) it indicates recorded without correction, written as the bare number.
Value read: 0.5
